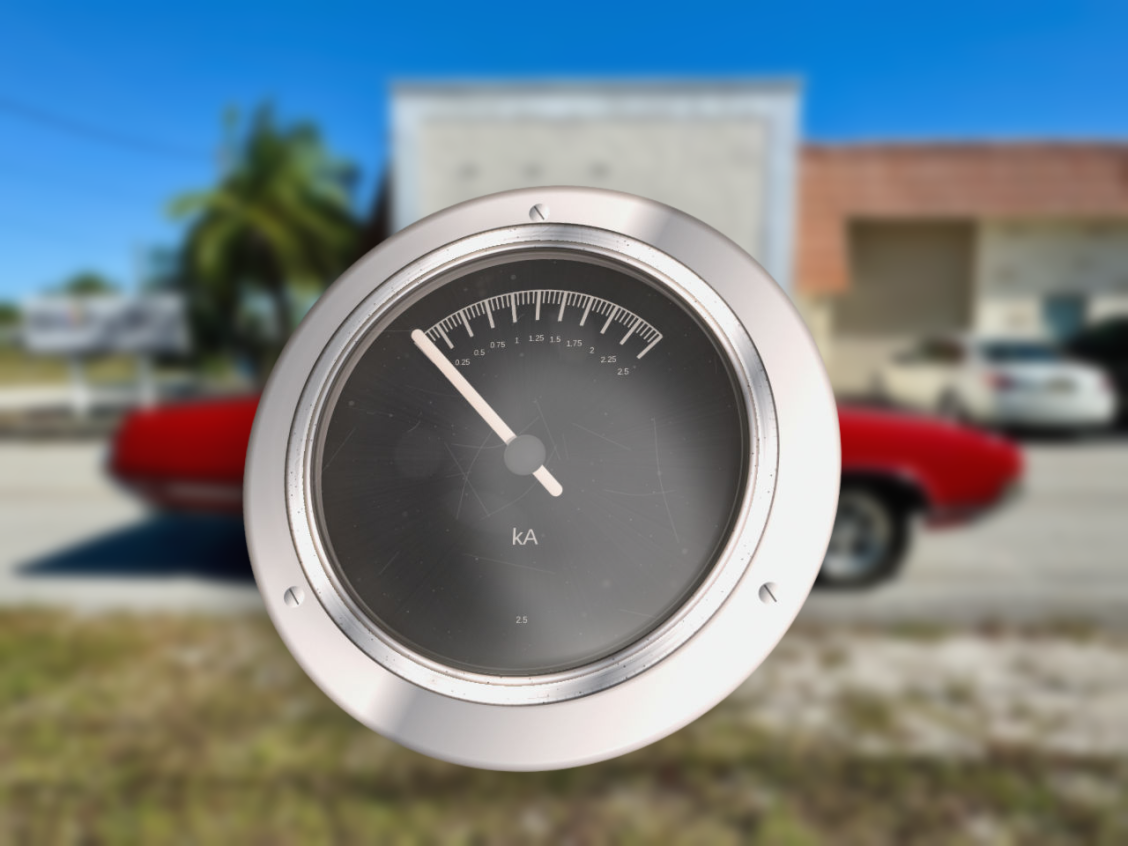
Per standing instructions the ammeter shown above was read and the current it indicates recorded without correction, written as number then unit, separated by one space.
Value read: 0.05 kA
